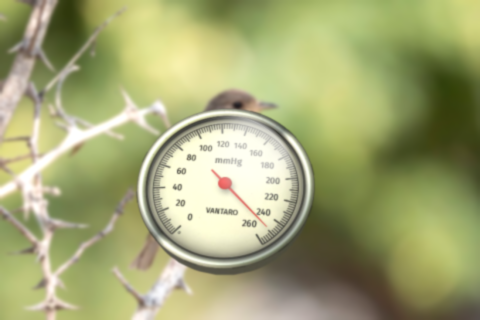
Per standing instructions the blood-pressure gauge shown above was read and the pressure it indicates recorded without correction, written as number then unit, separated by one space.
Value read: 250 mmHg
